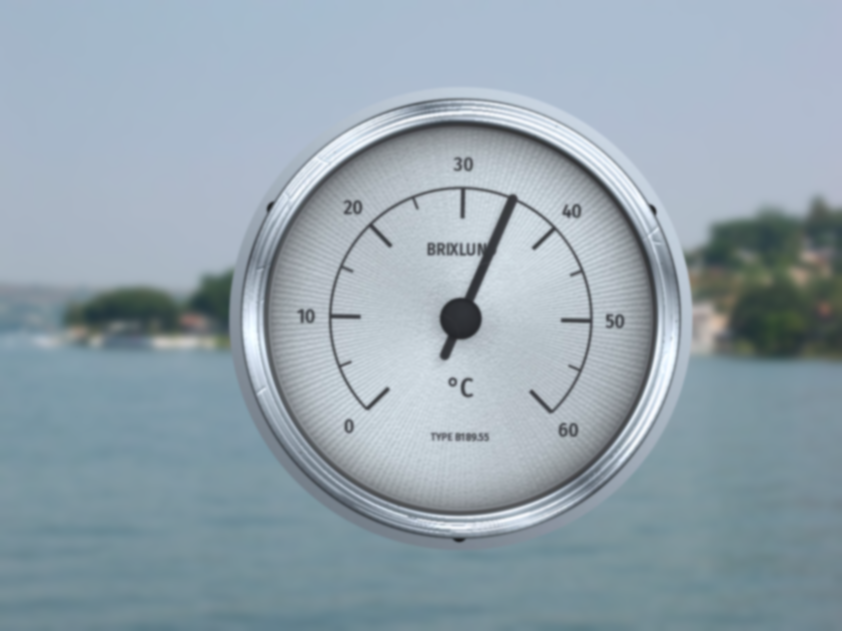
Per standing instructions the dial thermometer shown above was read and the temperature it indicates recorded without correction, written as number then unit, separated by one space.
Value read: 35 °C
